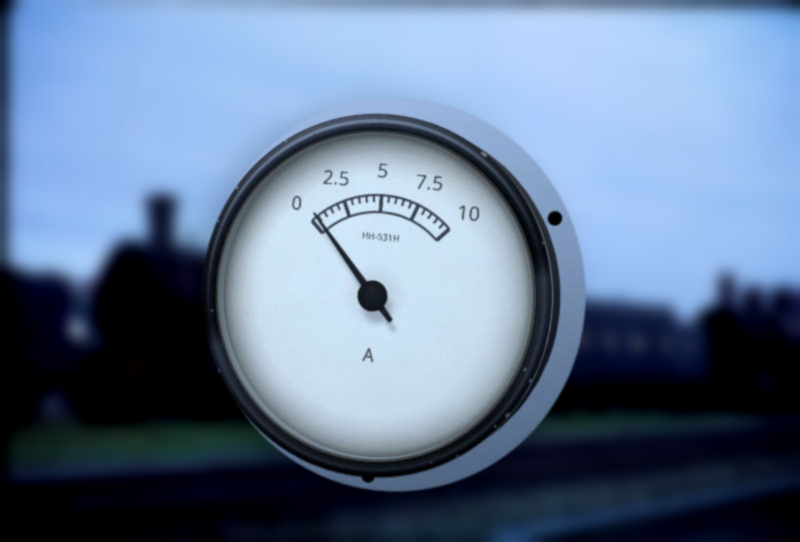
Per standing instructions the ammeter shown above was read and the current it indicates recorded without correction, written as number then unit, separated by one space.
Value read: 0.5 A
